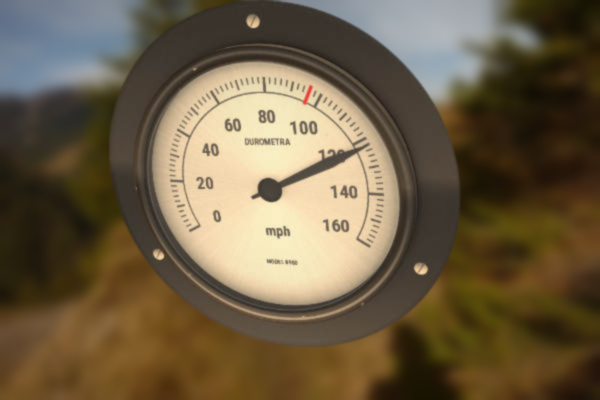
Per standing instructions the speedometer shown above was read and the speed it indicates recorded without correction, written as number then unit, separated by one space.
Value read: 122 mph
